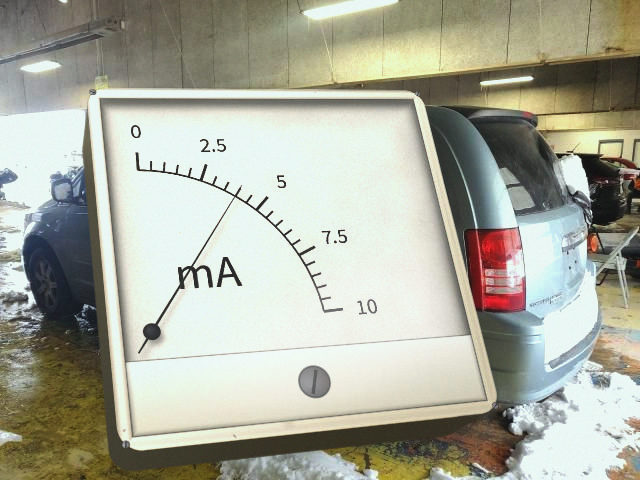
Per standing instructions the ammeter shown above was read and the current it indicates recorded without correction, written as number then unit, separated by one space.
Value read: 4 mA
